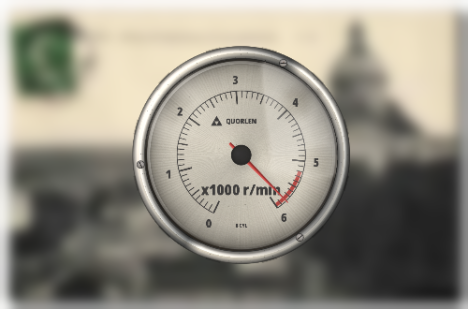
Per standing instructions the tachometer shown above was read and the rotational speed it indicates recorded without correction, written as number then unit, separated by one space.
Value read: 5800 rpm
